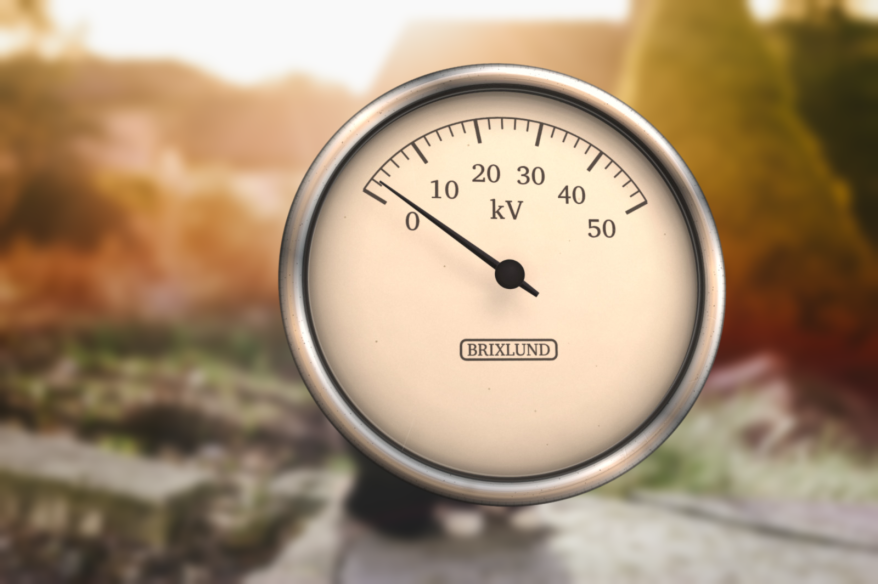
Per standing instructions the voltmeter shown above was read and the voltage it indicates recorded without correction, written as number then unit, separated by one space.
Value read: 2 kV
